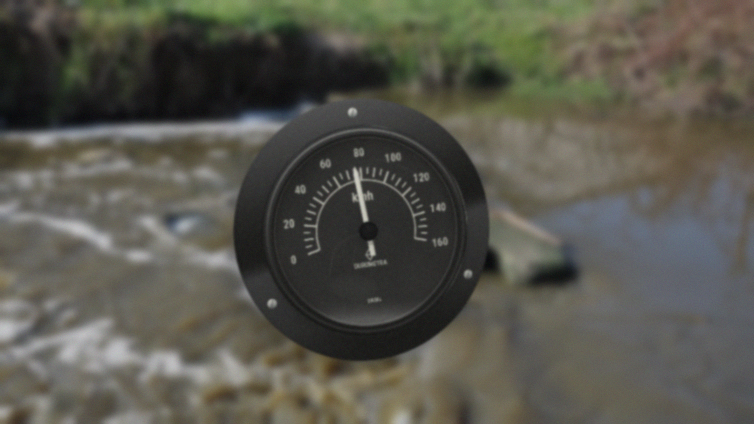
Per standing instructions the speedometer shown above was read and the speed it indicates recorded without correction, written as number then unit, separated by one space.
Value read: 75 km/h
